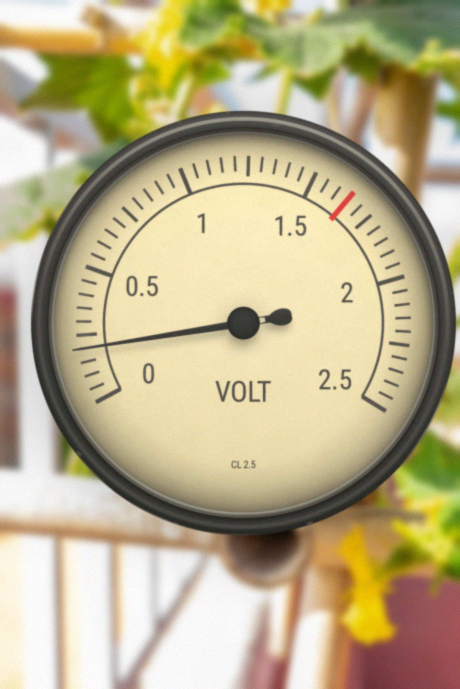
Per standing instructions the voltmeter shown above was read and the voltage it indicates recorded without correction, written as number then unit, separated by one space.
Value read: 0.2 V
